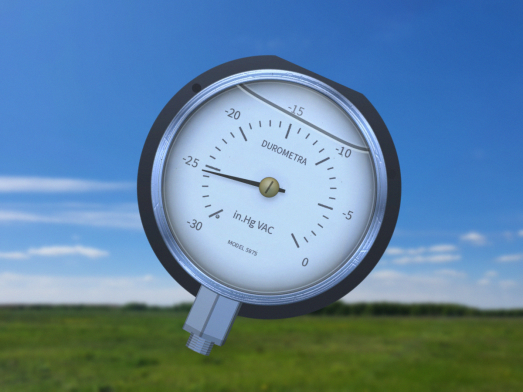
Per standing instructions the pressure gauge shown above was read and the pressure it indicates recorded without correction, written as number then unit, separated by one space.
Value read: -25.5 inHg
